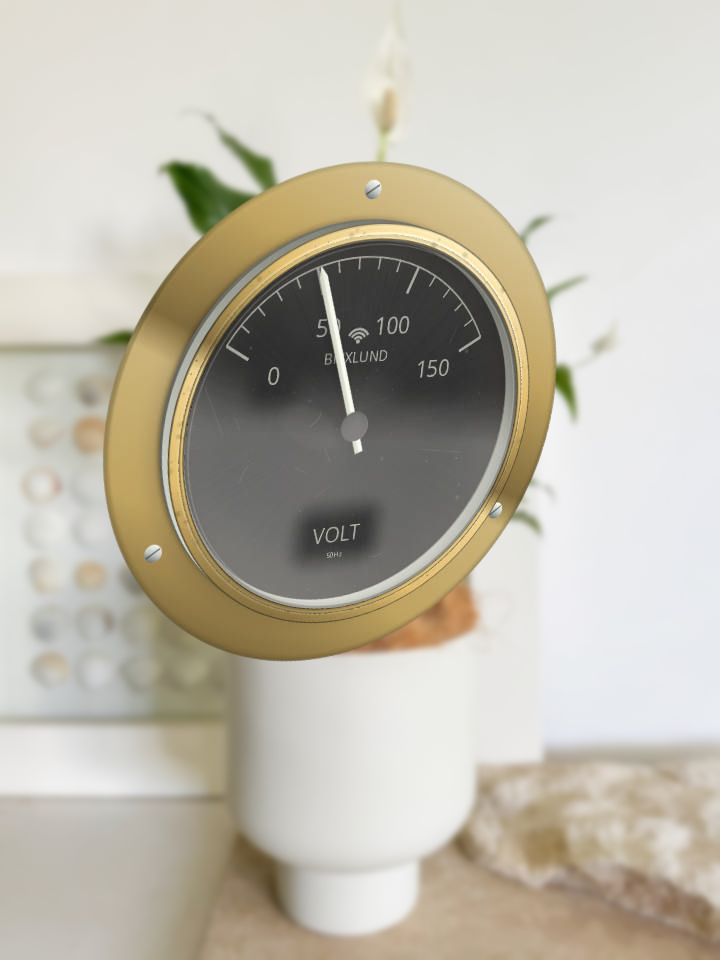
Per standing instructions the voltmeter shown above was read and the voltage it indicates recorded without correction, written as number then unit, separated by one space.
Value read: 50 V
